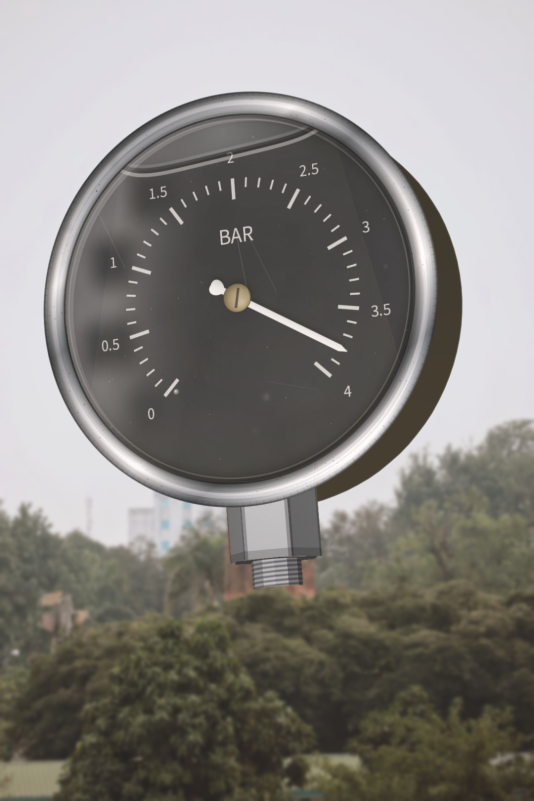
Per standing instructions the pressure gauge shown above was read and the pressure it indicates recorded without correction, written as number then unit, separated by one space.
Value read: 3.8 bar
